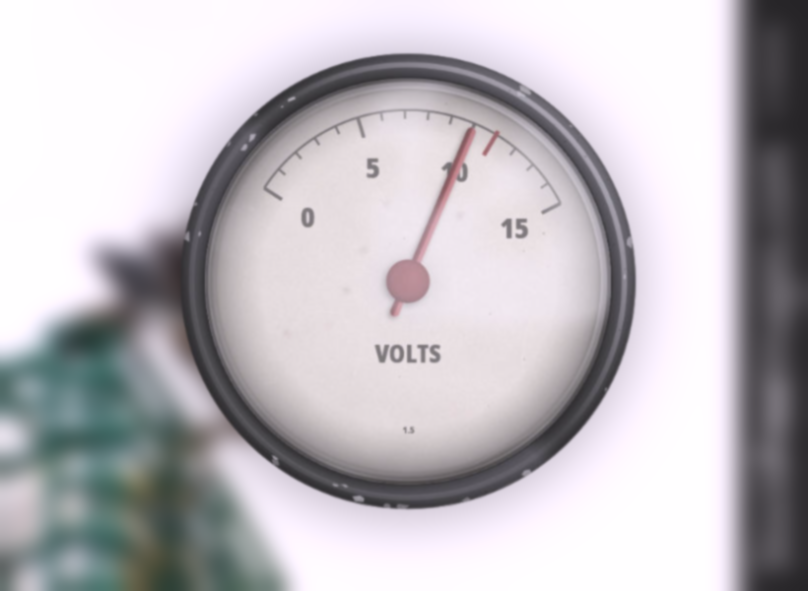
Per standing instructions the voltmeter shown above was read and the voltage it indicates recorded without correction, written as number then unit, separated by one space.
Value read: 10 V
